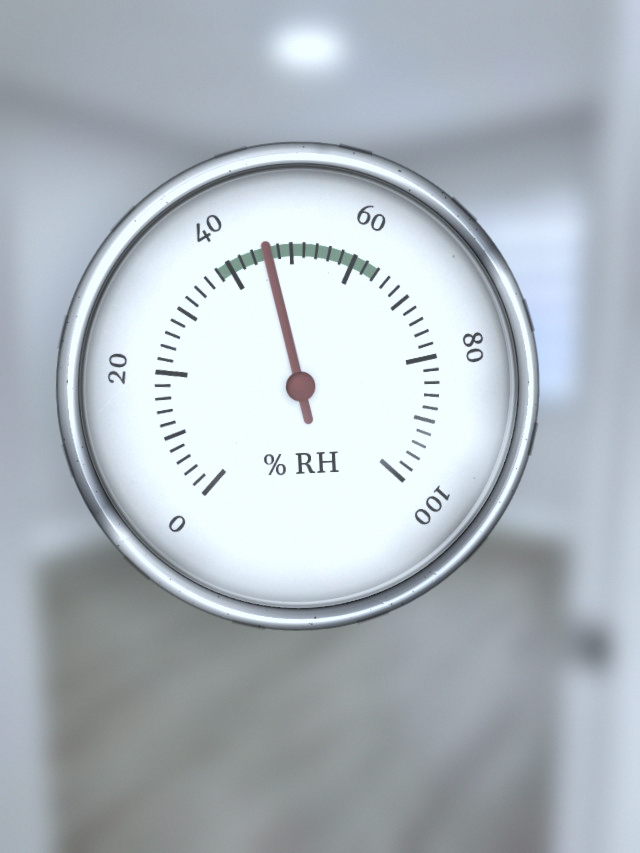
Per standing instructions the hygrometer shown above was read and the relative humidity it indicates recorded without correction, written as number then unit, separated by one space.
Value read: 46 %
